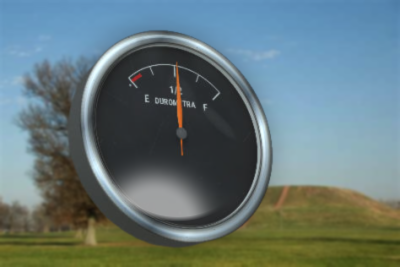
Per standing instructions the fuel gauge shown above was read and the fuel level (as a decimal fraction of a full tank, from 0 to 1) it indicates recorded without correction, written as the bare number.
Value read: 0.5
